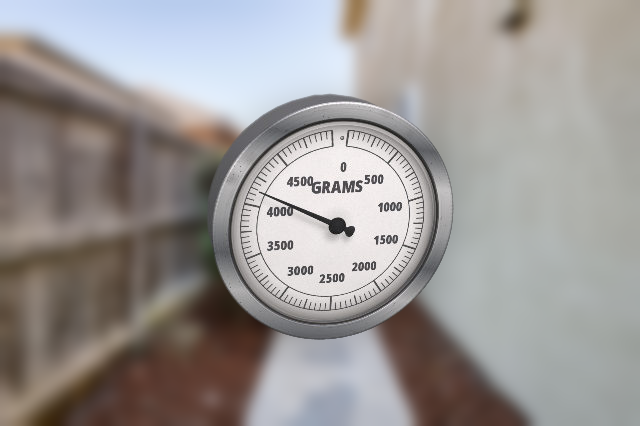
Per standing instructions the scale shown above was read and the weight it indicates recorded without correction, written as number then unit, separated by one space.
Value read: 4150 g
